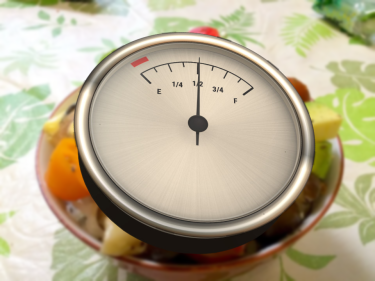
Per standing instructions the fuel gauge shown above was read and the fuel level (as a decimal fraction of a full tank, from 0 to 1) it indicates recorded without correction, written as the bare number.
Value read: 0.5
